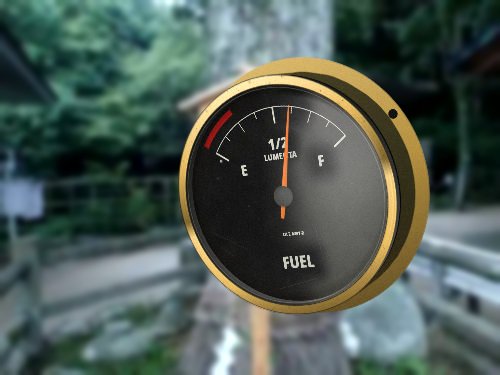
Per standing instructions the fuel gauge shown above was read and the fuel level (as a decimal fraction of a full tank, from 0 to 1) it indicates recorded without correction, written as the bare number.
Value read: 0.625
